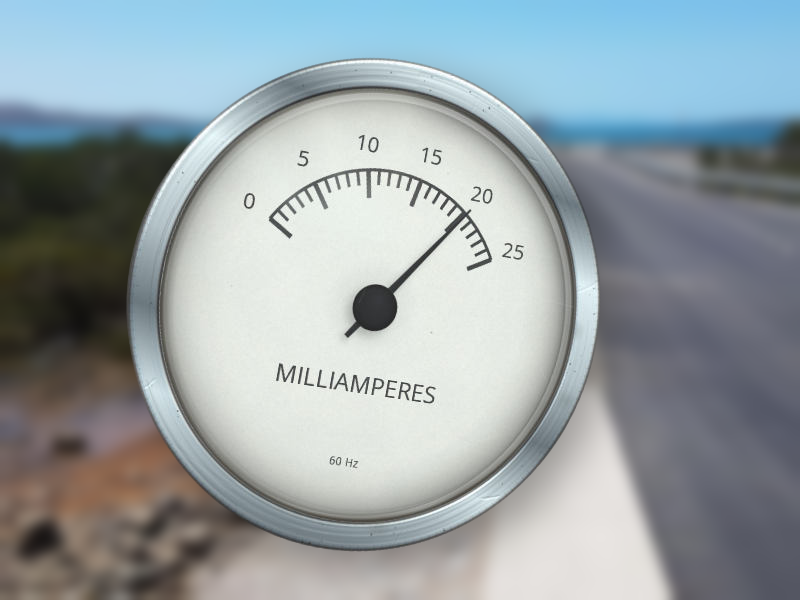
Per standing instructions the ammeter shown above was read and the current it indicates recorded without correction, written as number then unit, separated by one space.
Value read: 20 mA
